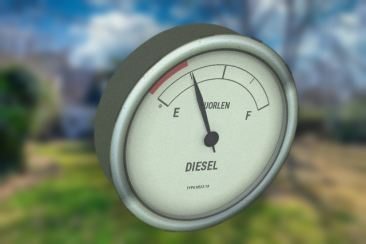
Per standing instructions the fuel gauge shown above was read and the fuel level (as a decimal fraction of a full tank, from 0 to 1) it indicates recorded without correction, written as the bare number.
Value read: 0.25
